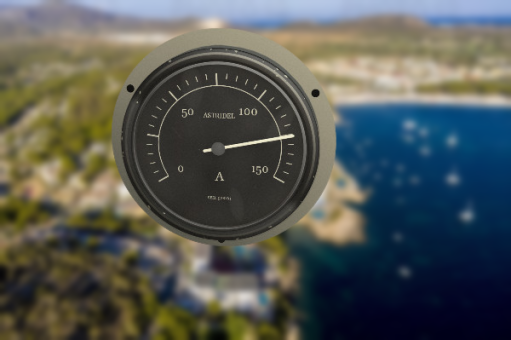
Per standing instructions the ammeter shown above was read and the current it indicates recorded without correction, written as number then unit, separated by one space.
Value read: 125 A
